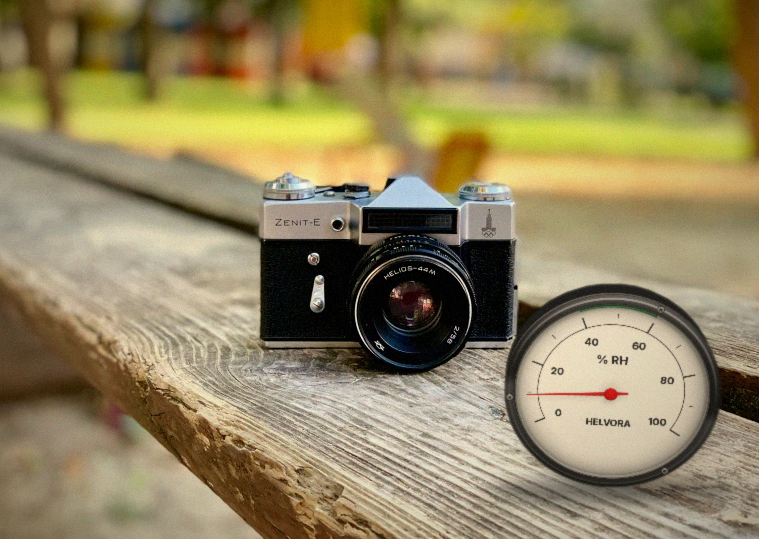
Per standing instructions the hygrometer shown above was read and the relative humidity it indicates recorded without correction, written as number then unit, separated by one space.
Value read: 10 %
